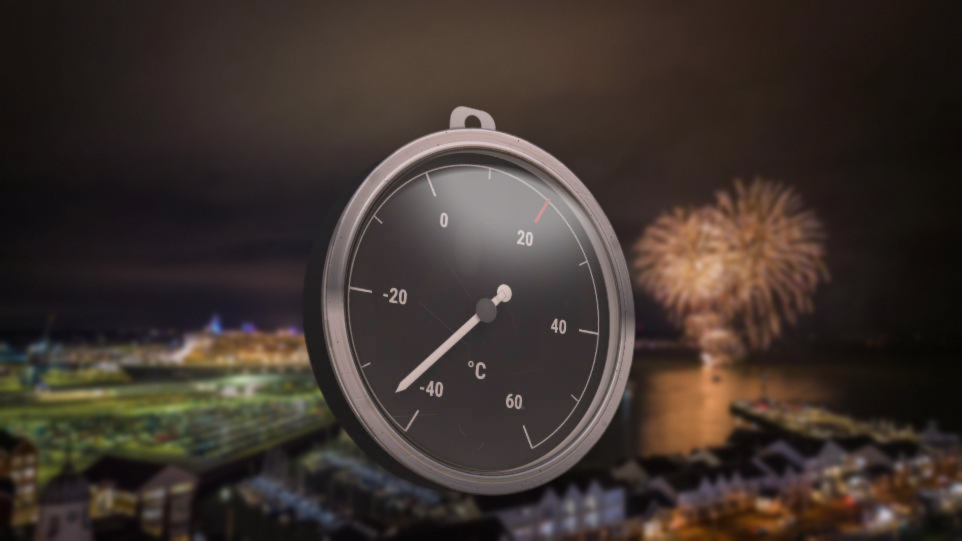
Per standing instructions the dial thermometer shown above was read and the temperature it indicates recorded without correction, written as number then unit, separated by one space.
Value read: -35 °C
